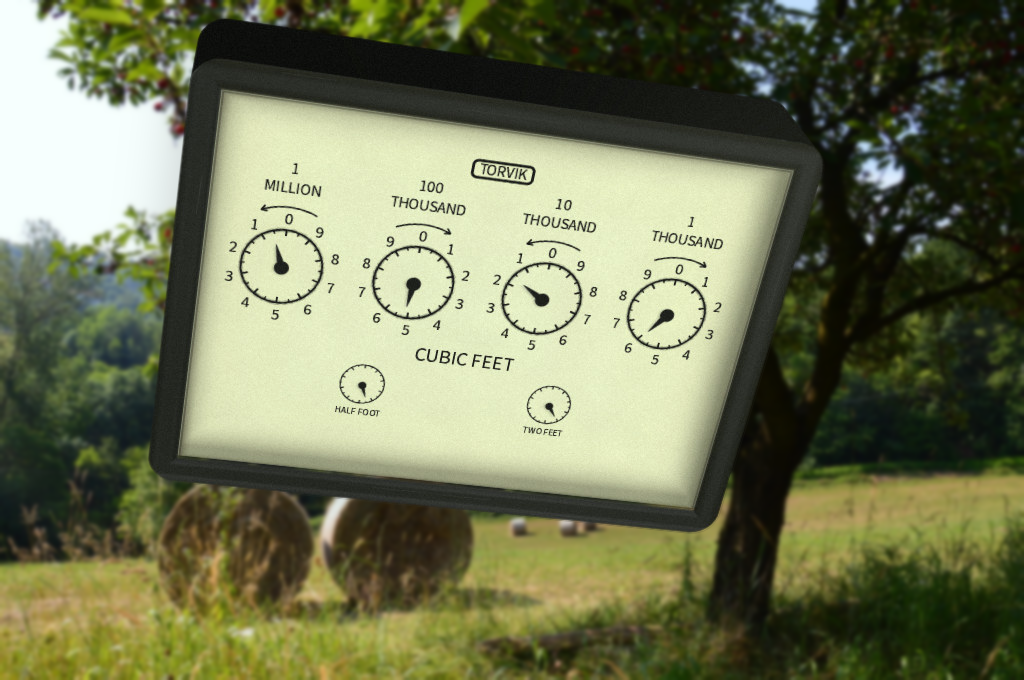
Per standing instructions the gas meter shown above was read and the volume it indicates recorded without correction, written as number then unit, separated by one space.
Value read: 51600 ft³
